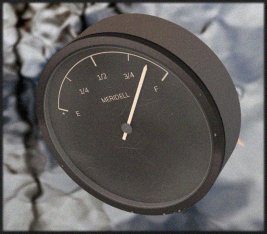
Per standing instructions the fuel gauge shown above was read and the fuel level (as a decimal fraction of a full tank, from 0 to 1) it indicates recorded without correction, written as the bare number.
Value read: 0.875
